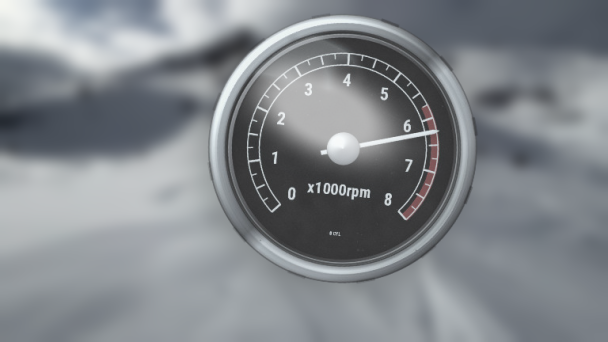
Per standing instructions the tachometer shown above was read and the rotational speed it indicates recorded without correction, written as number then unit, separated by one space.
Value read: 6250 rpm
